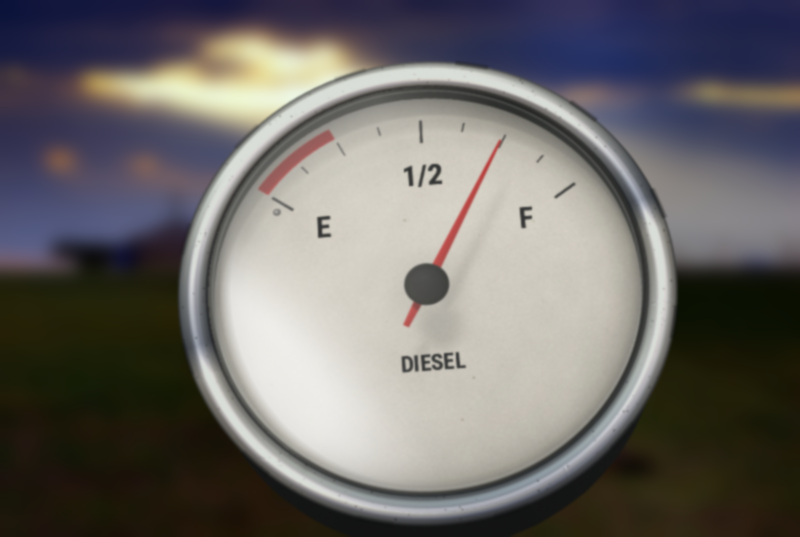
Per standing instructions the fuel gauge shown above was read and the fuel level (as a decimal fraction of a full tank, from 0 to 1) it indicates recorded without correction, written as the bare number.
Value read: 0.75
